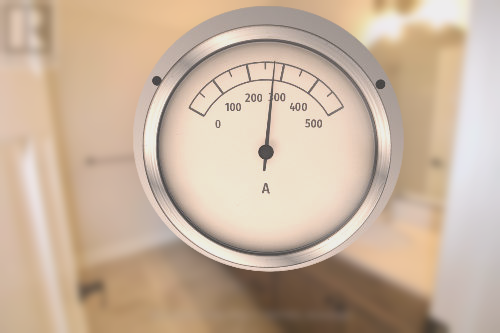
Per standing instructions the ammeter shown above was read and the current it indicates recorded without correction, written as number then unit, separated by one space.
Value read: 275 A
